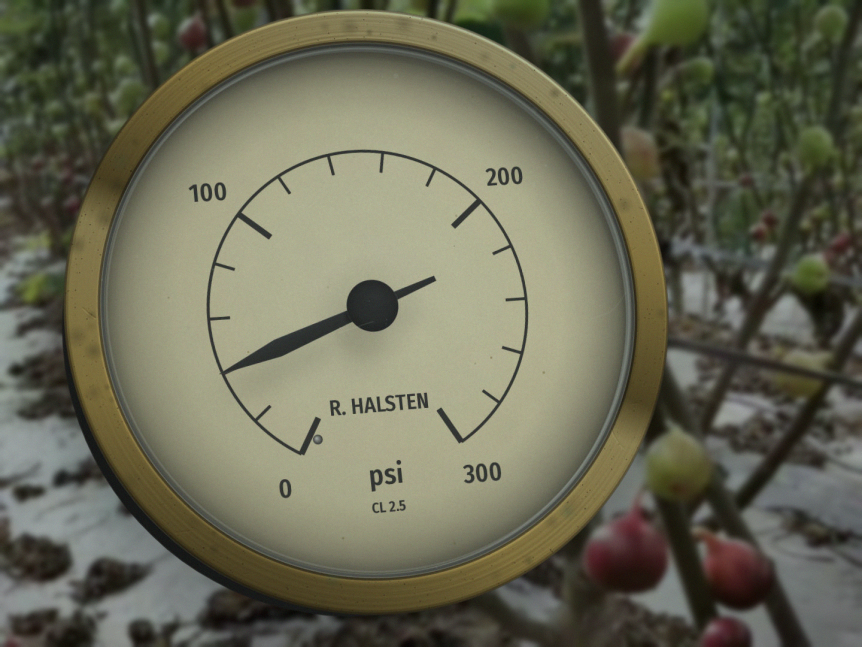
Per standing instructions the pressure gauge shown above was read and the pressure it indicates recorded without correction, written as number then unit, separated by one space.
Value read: 40 psi
